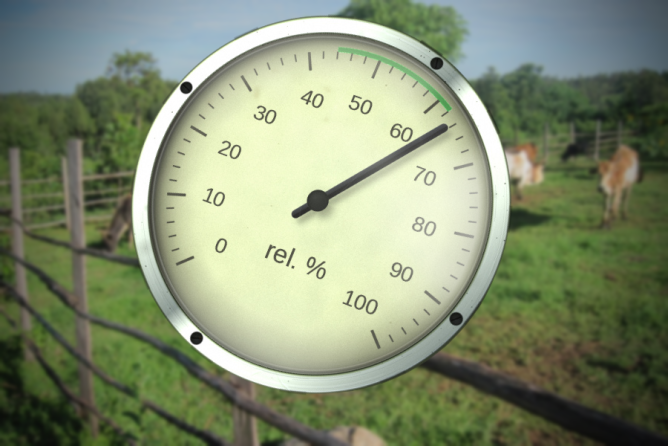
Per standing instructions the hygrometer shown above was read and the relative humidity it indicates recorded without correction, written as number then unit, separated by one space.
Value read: 64 %
